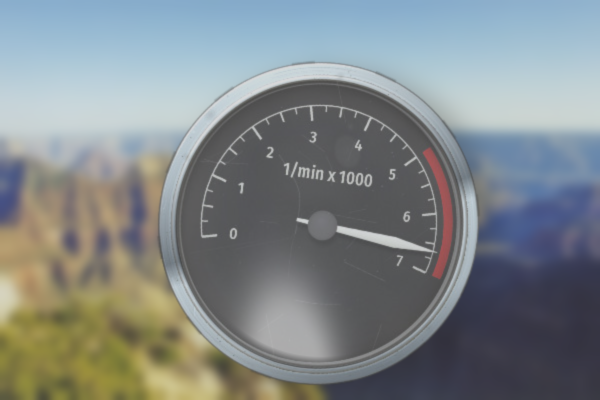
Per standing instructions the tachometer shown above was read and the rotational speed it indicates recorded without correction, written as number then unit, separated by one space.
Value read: 6625 rpm
